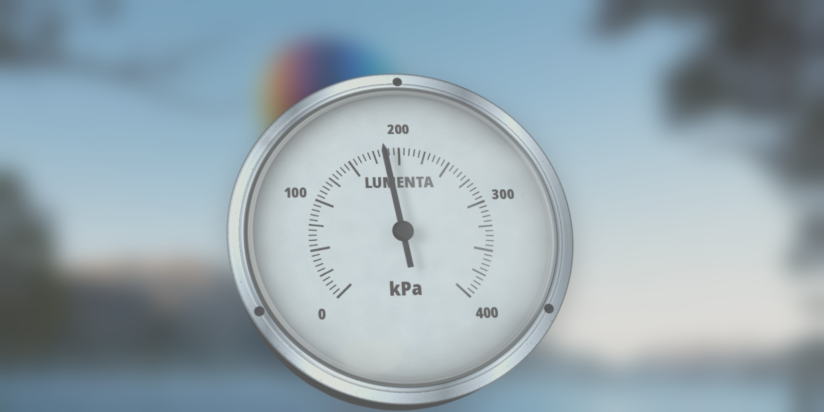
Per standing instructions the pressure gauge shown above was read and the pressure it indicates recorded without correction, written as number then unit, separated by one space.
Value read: 185 kPa
